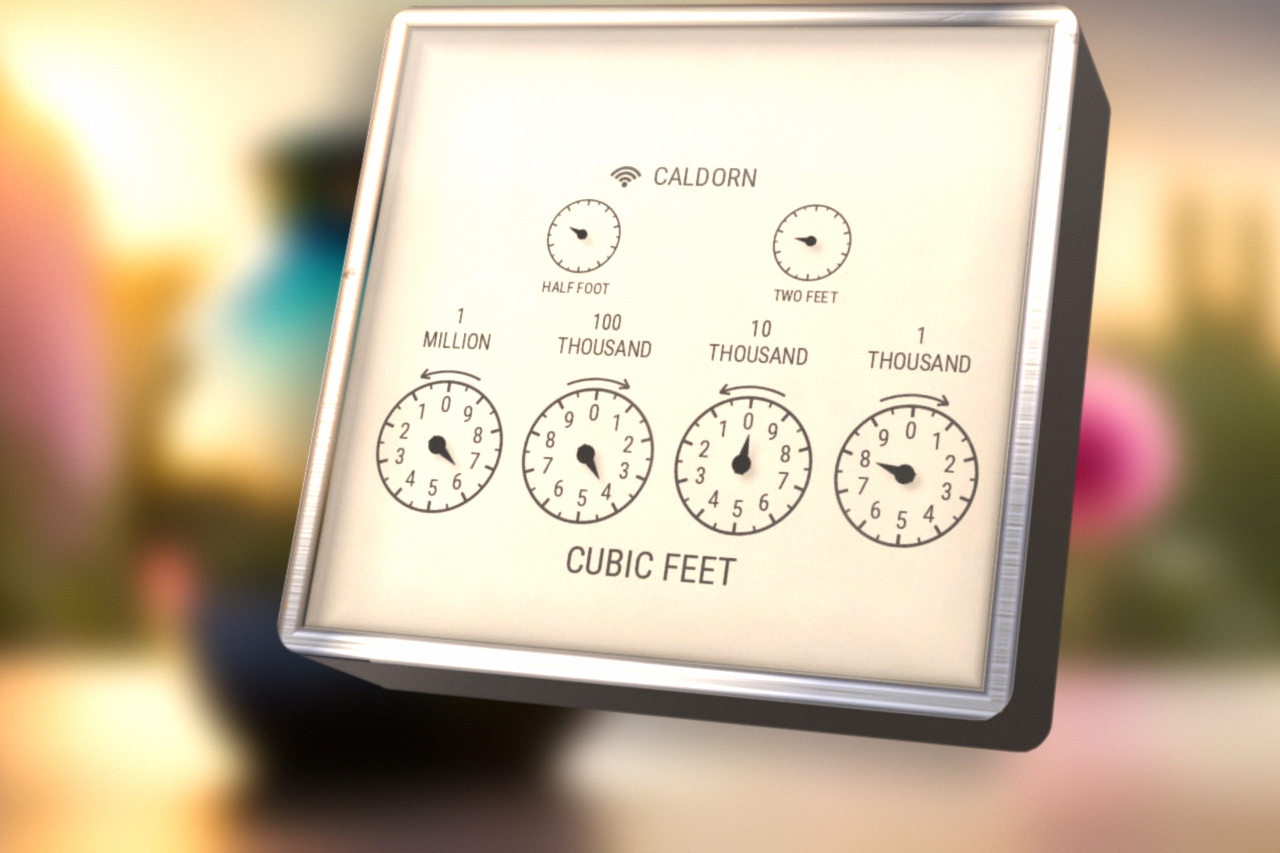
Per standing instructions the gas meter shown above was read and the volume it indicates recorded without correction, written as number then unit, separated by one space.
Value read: 639800 ft³
